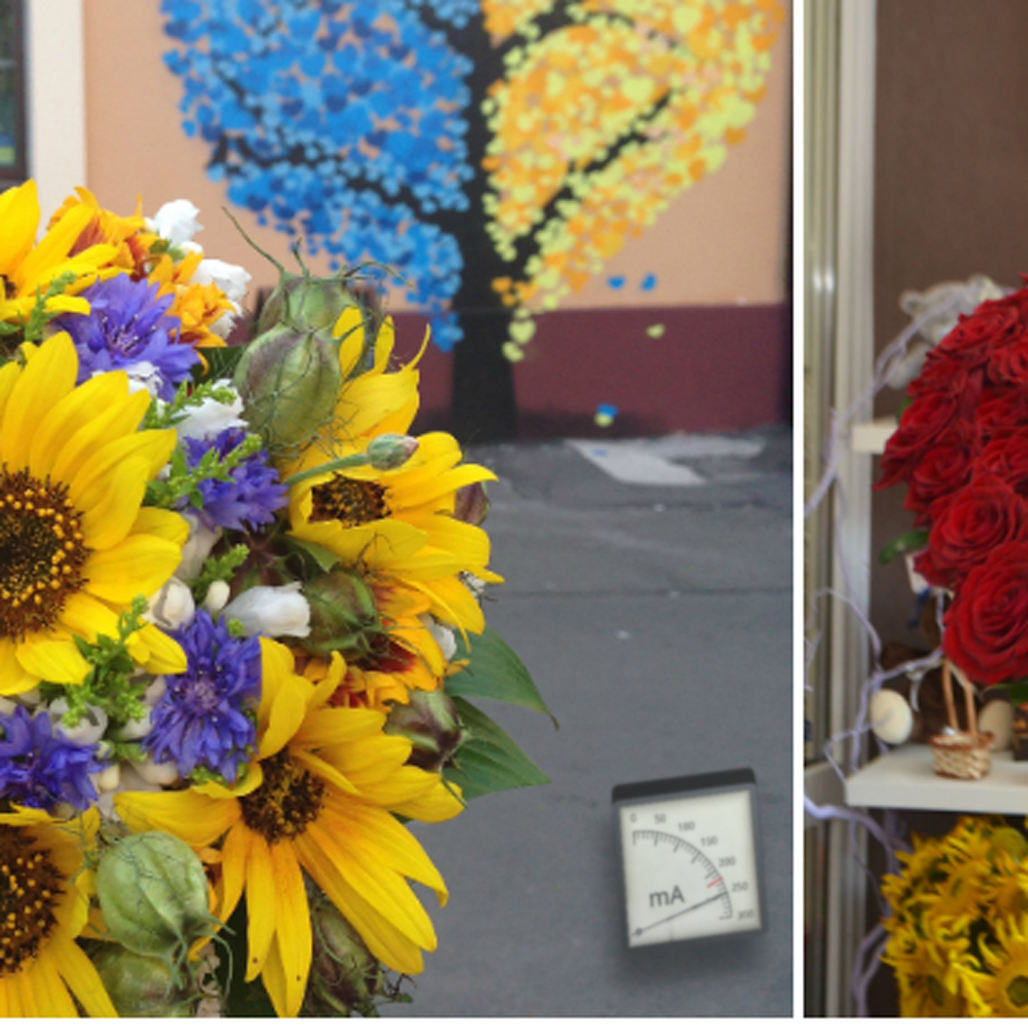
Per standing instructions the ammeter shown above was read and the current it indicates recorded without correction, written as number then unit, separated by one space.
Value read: 250 mA
